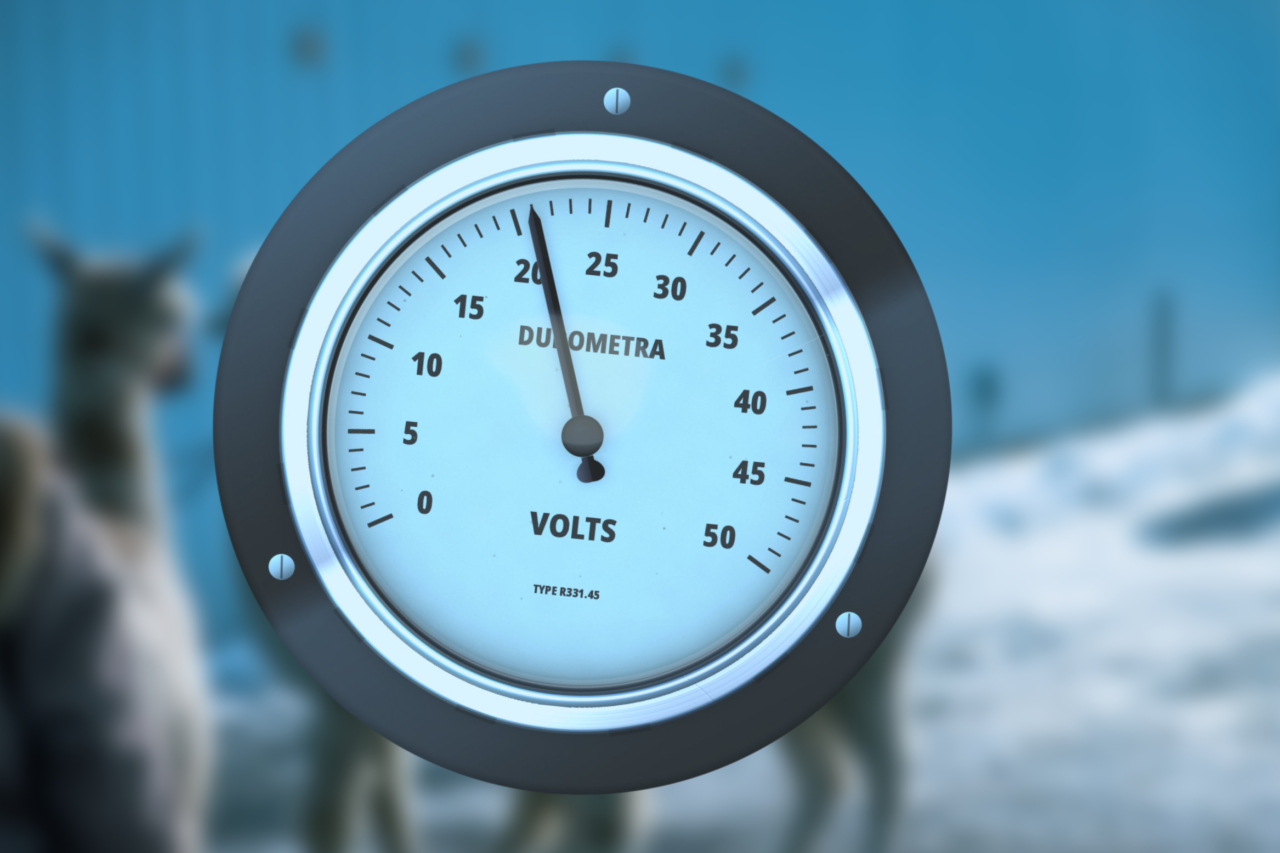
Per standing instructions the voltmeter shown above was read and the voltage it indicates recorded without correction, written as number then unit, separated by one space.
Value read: 21 V
